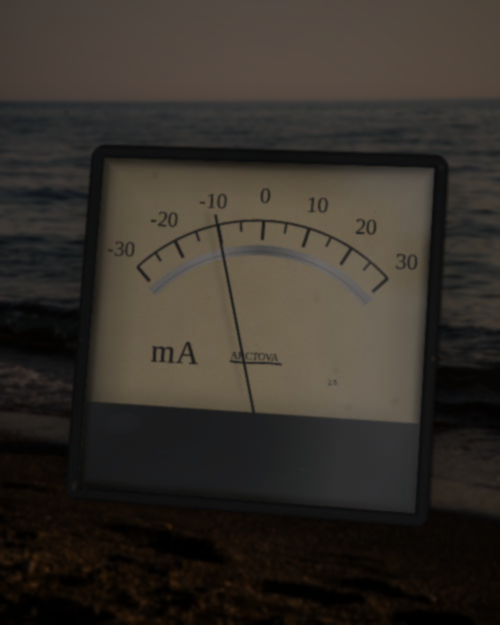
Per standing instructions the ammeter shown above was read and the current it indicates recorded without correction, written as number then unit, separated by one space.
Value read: -10 mA
